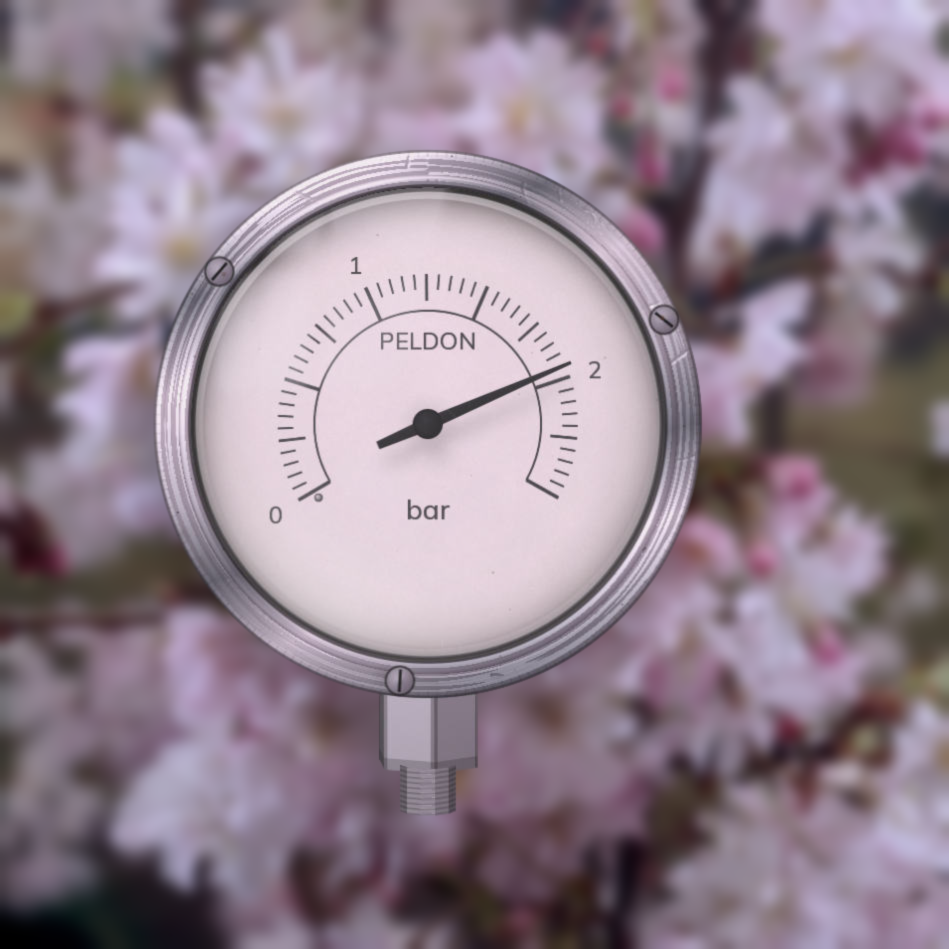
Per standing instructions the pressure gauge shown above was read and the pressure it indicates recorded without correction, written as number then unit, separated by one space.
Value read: 1.95 bar
